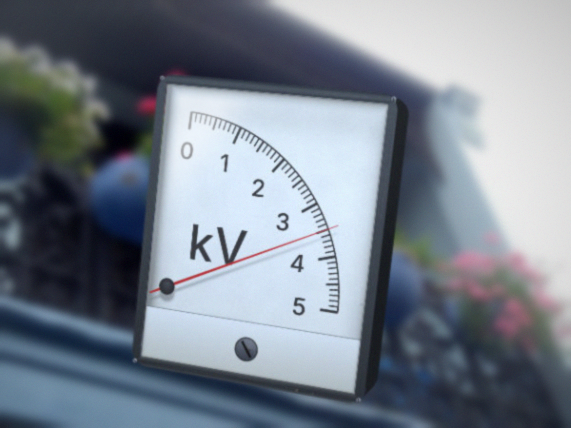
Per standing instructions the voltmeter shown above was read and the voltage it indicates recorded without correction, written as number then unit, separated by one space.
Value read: 3.5 kV
